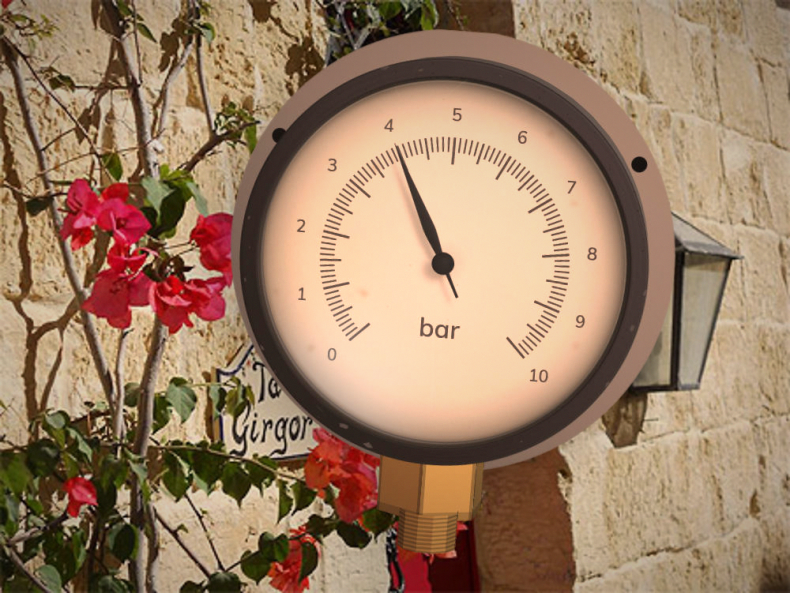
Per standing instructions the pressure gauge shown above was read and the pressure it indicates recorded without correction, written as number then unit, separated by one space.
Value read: 4 bar
